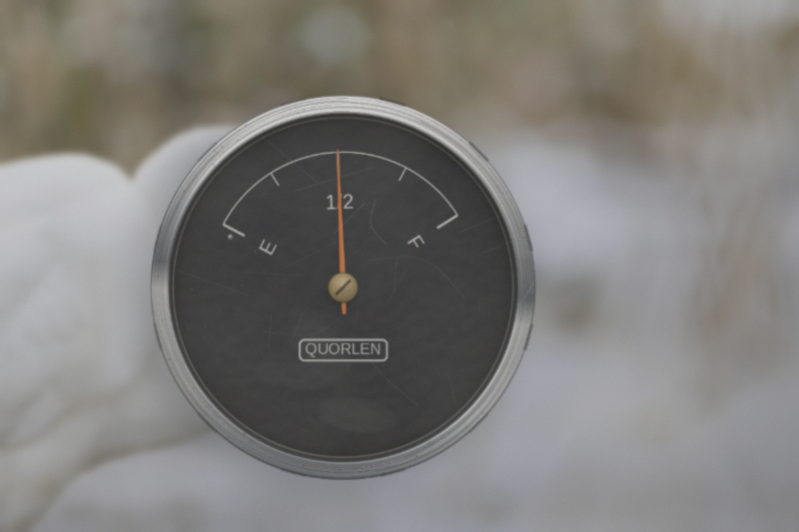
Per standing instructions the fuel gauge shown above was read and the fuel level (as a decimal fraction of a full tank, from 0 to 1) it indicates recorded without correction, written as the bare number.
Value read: 0.5
